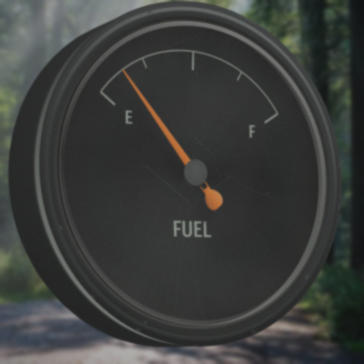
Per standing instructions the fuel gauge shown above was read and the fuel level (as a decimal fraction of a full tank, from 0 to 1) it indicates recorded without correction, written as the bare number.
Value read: 0.125
